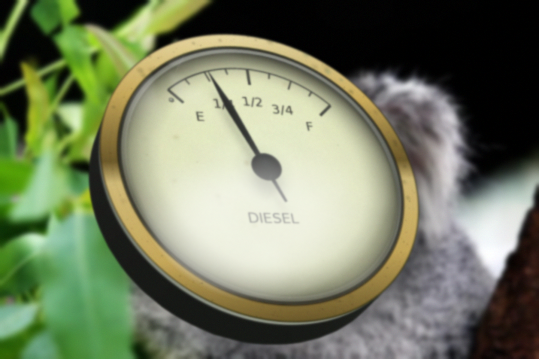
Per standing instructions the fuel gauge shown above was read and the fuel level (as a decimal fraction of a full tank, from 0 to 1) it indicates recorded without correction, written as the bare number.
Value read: 0.25
